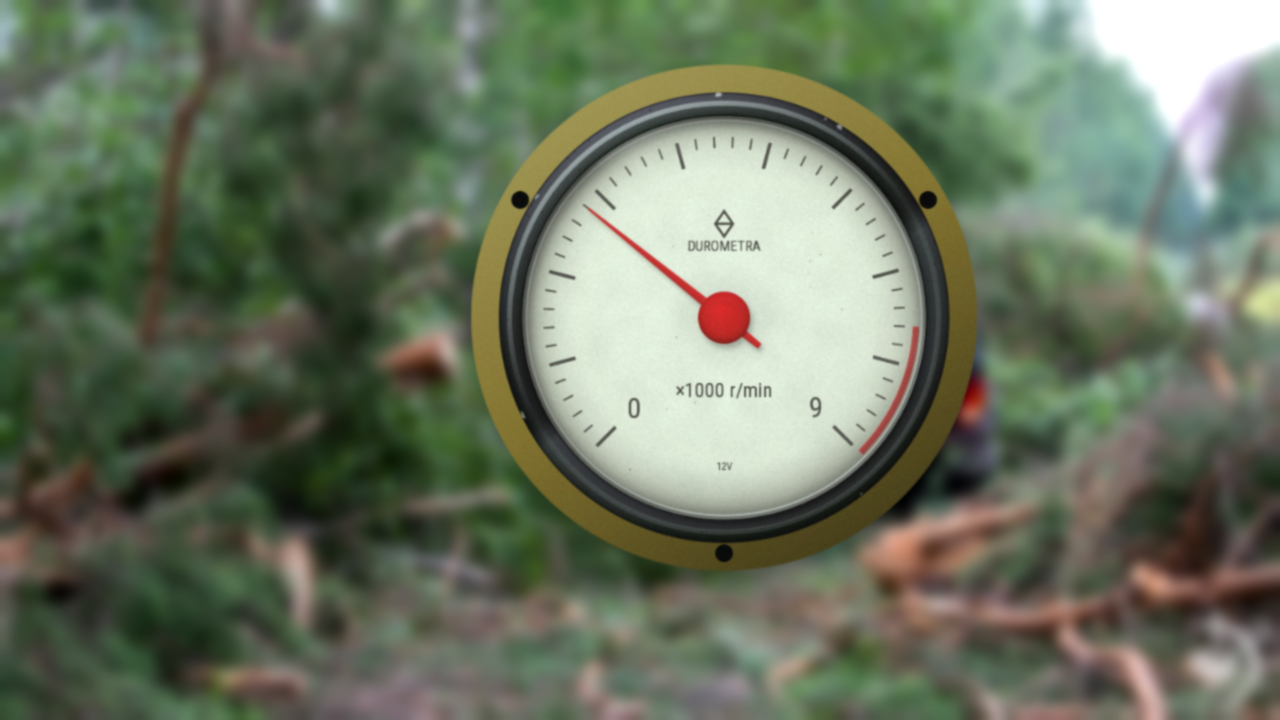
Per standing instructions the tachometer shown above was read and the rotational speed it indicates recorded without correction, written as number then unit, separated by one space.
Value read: 2800 rpm
